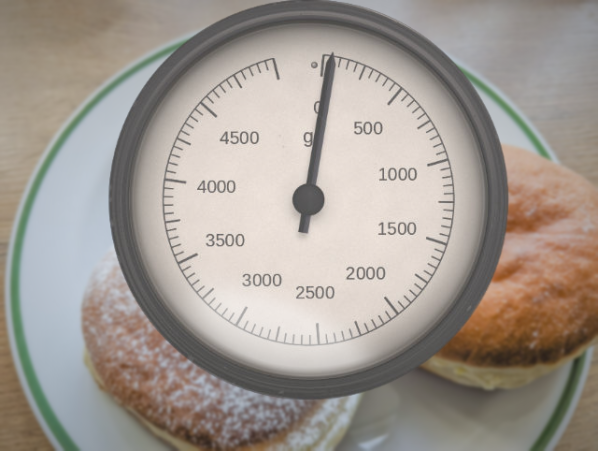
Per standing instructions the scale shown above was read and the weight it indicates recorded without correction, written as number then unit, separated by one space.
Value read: 50 g
